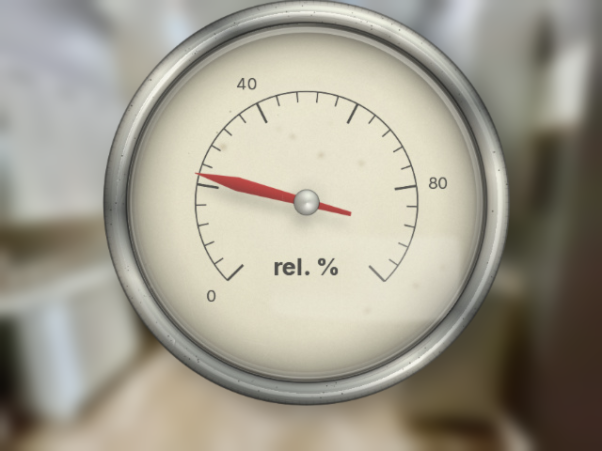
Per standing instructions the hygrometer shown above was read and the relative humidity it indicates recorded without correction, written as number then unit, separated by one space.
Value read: 22 %
